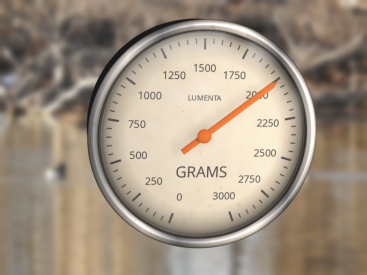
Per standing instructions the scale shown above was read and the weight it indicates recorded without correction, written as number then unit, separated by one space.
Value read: 2000 g
